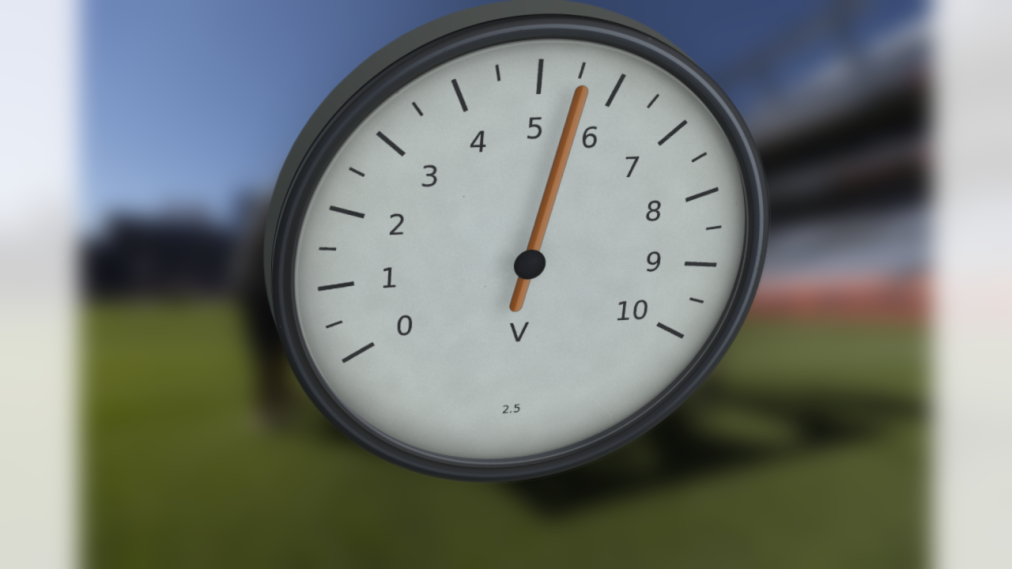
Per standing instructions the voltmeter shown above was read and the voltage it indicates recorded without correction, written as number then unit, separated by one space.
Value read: 5.5 V
